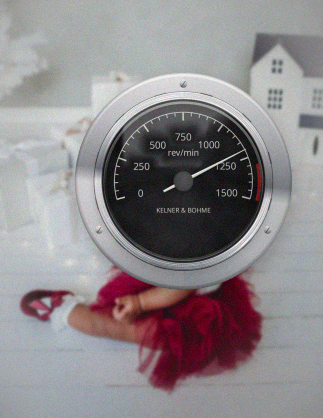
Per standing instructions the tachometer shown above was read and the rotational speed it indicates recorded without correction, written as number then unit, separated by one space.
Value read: 1200 rpm
